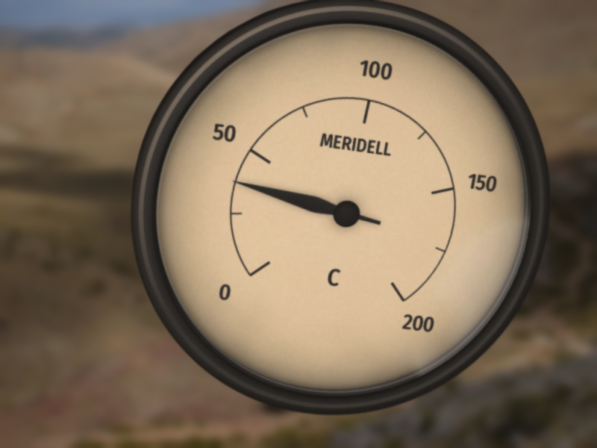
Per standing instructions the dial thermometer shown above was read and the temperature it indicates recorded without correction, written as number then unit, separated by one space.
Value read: 37.5 °C
